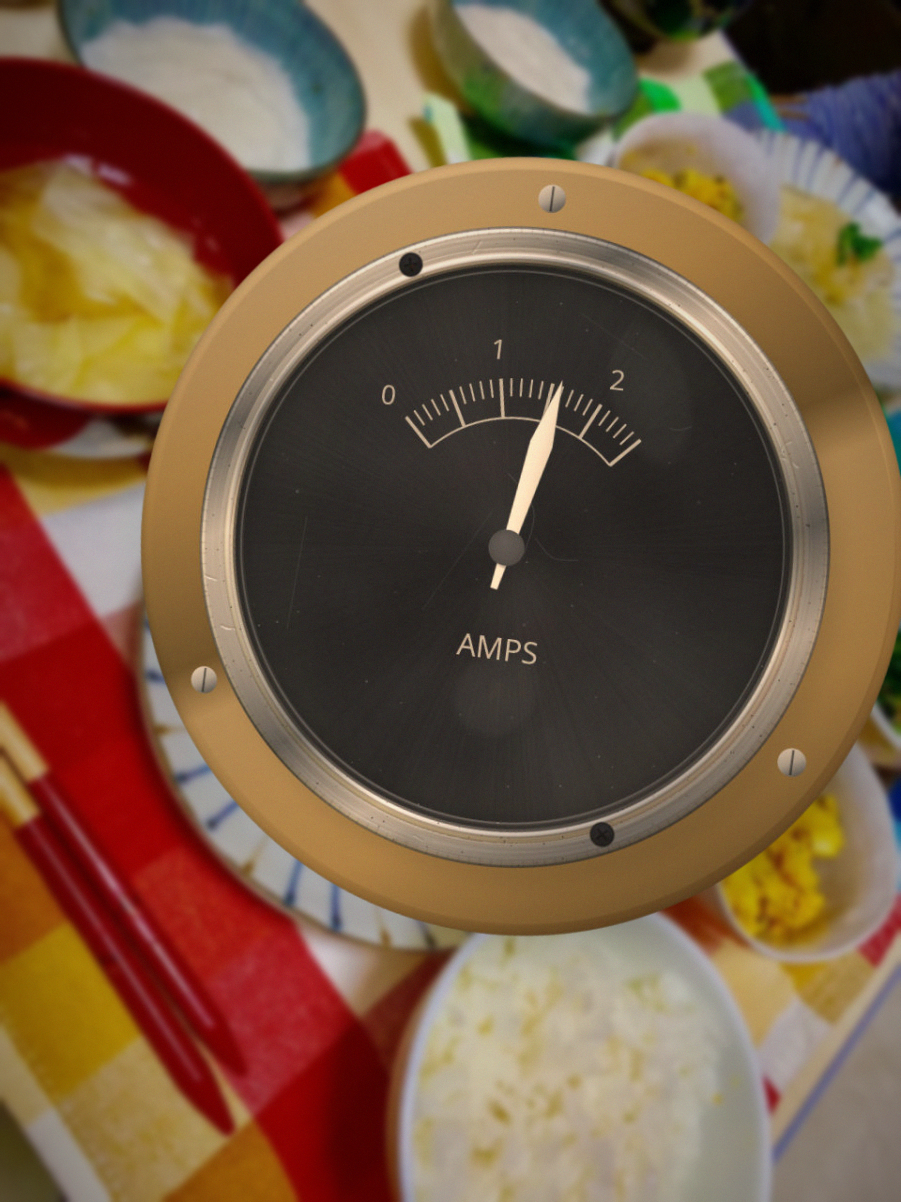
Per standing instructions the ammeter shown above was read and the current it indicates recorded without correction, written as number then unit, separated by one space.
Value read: 1.6 A
